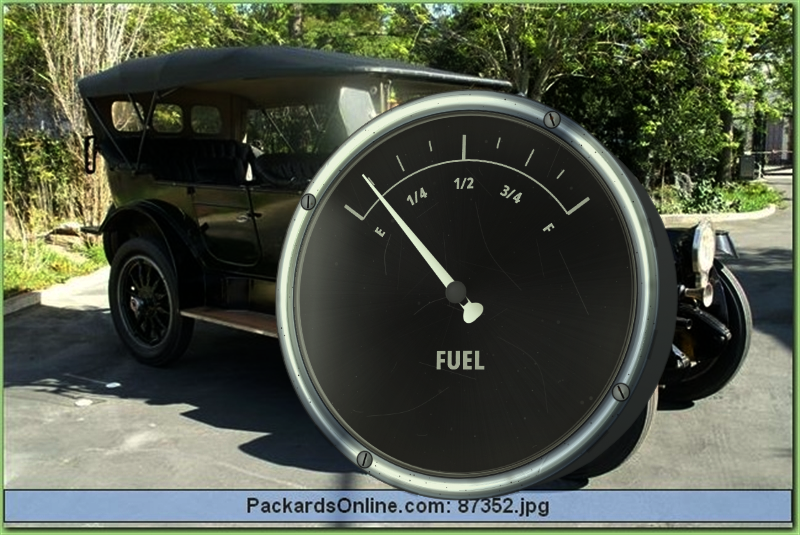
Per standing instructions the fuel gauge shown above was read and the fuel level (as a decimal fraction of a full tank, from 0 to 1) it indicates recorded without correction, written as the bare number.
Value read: 0.125
